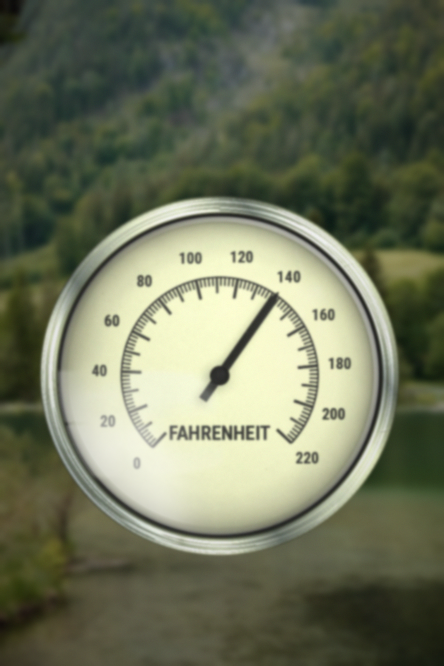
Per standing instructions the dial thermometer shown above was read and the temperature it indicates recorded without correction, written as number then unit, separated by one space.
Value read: 140 °F
